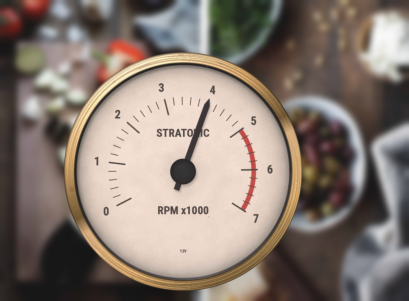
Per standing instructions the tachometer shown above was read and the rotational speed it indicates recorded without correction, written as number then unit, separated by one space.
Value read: 4000 rpm
